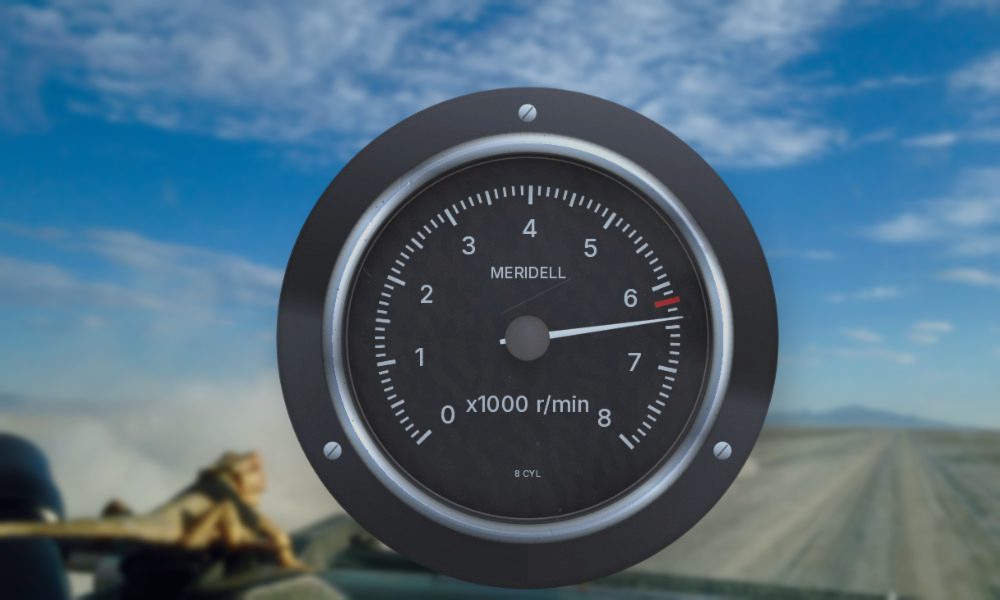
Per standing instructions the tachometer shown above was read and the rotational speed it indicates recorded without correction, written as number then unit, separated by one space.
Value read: 6400 rpm
